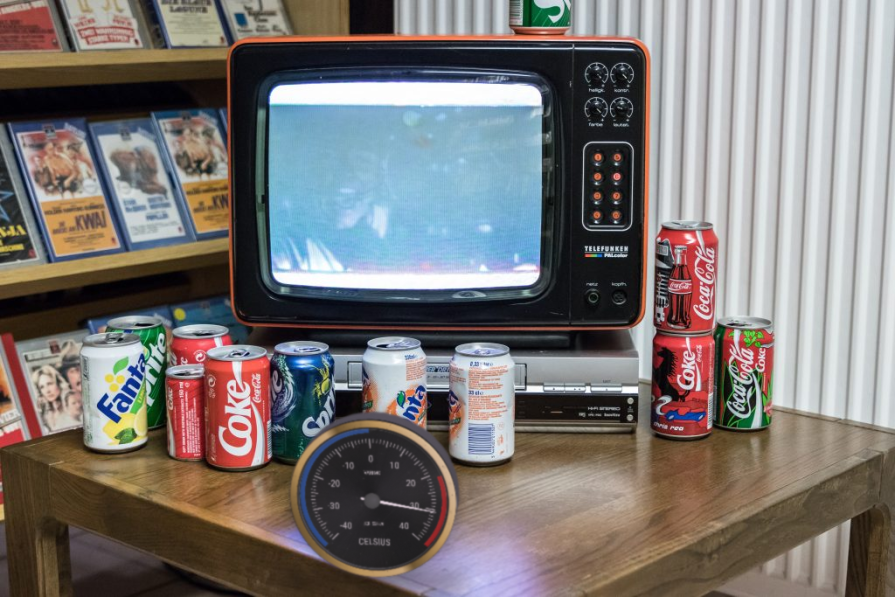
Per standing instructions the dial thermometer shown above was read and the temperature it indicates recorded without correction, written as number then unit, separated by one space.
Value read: 30 °C
